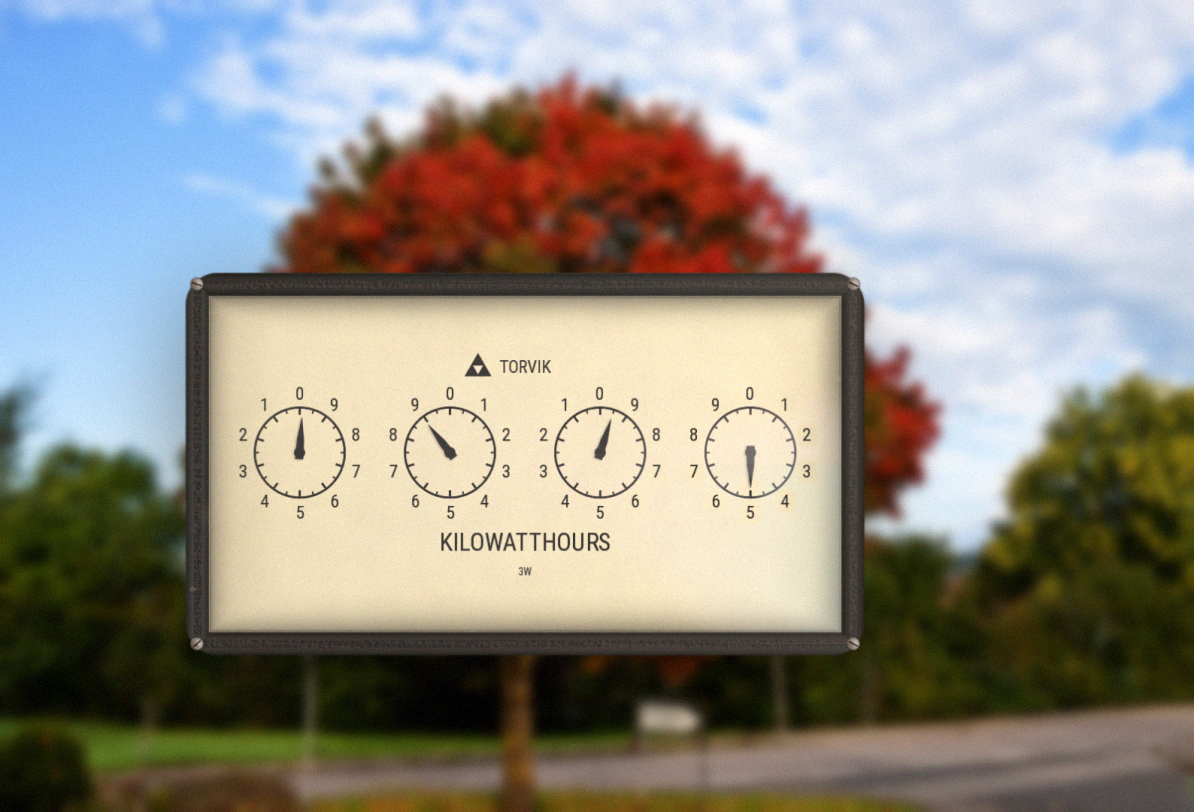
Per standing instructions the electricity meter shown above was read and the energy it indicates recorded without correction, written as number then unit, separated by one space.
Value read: 9895 kWh
